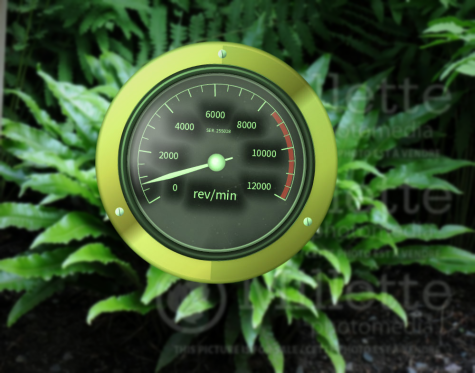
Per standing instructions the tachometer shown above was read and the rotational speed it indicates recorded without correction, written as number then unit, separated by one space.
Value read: 750 rpm
